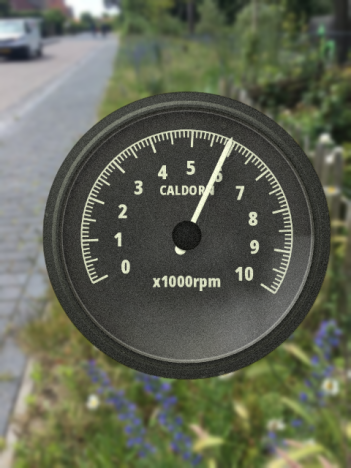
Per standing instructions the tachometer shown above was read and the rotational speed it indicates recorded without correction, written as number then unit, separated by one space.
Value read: 5900 rpm
